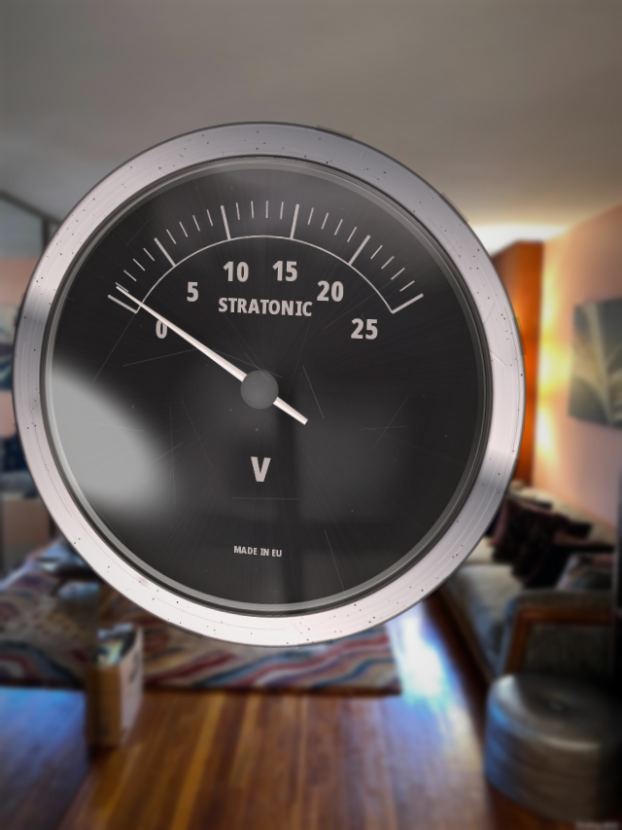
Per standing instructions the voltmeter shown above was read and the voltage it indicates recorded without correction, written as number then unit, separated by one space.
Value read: 1 V
